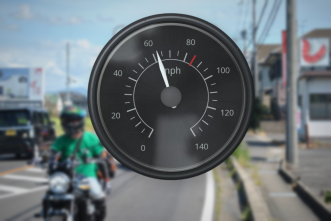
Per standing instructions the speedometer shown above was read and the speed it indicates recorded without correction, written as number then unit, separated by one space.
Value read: 62.5 mph
